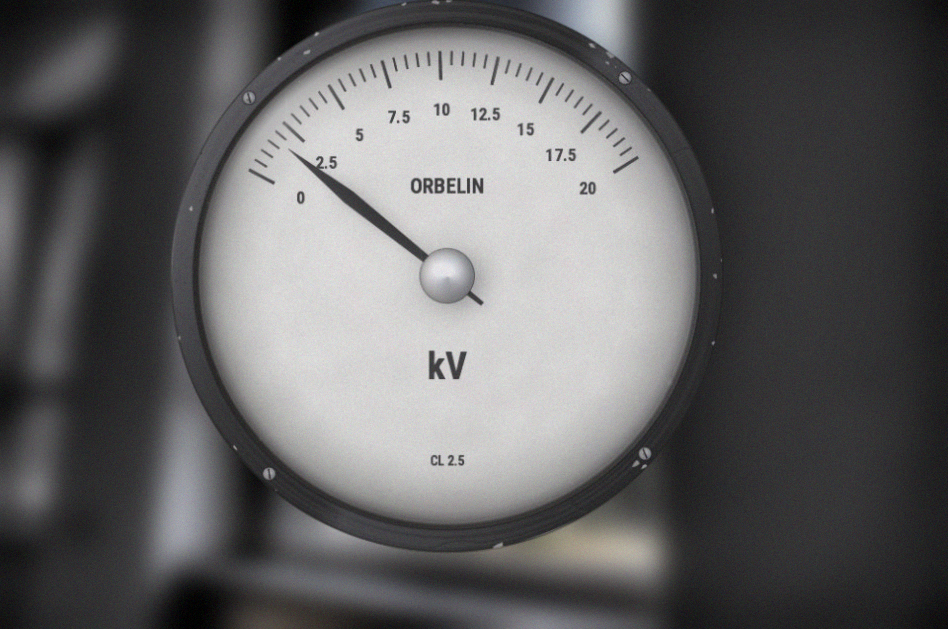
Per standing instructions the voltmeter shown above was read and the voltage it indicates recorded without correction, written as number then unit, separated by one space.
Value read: 1.75 kV
